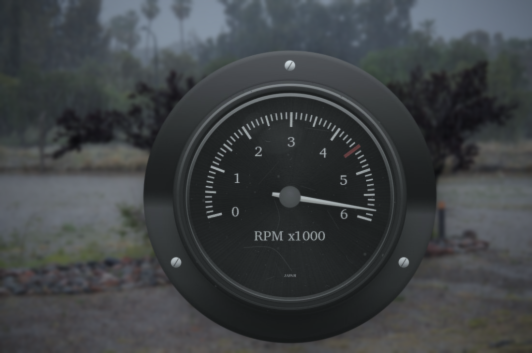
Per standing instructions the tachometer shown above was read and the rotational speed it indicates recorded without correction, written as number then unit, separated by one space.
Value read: 5800 rpm
